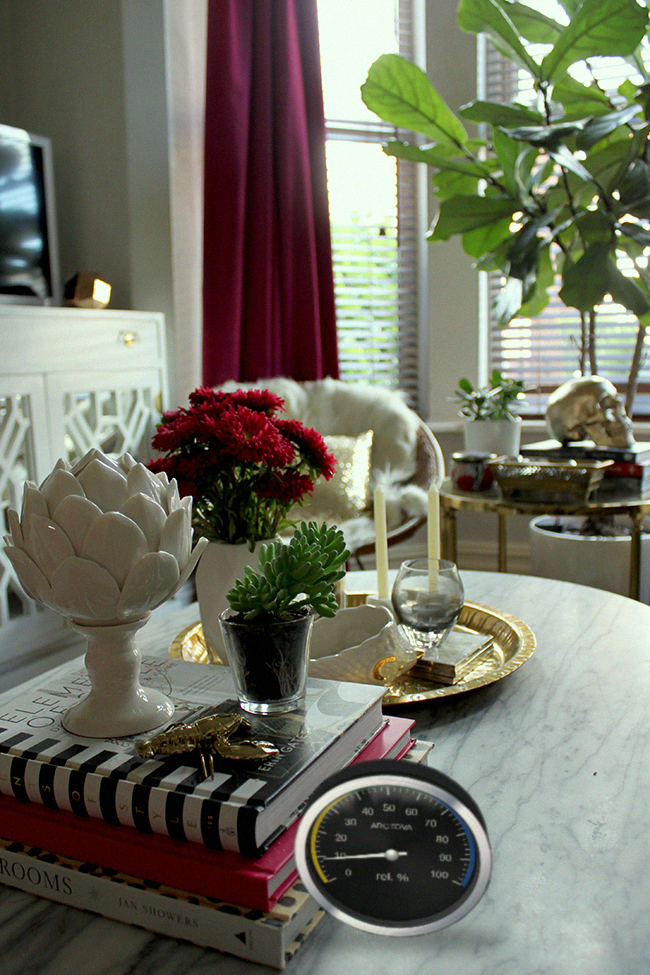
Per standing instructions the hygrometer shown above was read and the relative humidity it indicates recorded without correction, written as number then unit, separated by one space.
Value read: 10 %
